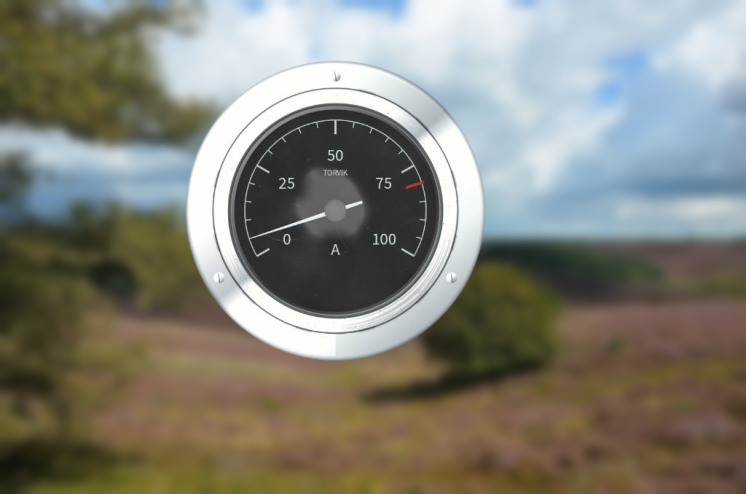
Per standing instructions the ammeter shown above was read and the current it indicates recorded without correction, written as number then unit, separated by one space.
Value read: 5 A
